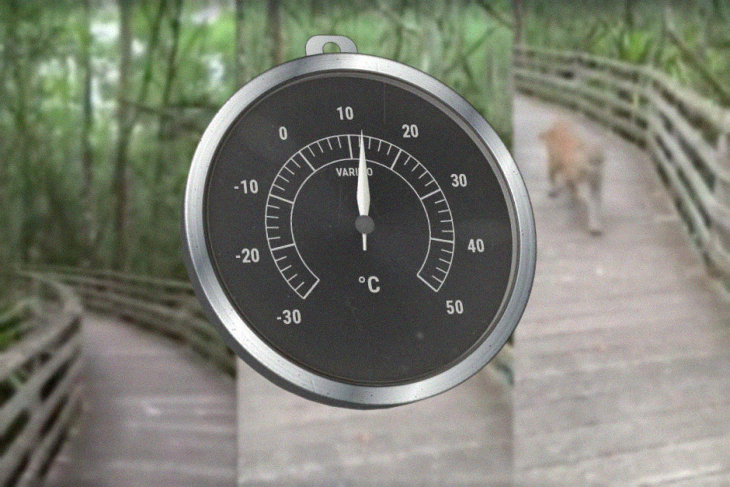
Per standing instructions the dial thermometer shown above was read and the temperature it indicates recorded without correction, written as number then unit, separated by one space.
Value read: 12 °C
